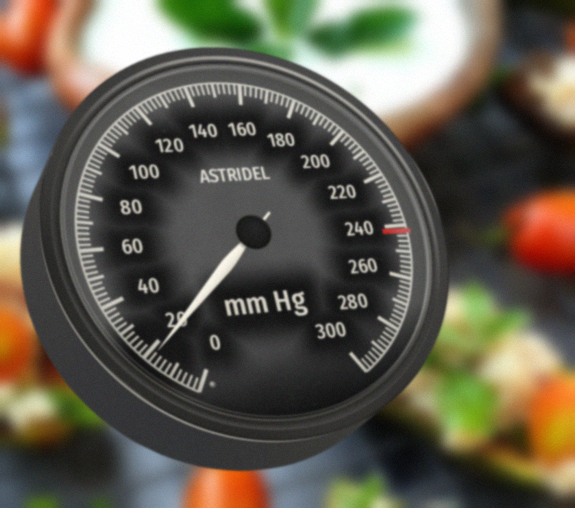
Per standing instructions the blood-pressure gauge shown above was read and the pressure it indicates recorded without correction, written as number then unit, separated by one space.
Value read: 18 mmHg
